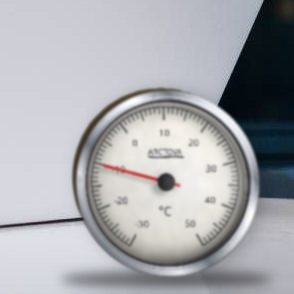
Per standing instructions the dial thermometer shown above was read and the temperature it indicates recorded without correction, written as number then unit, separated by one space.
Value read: -10 °C
